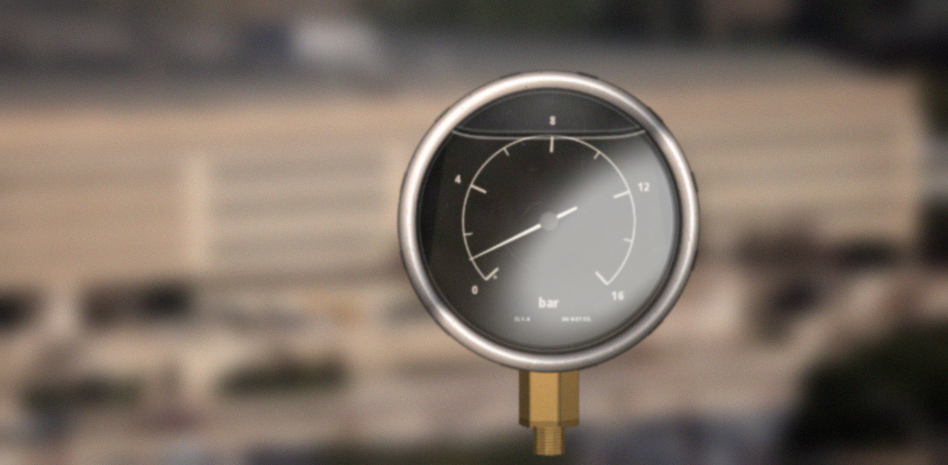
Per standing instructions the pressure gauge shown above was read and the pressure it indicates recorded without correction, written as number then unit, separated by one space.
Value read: 1 bar
